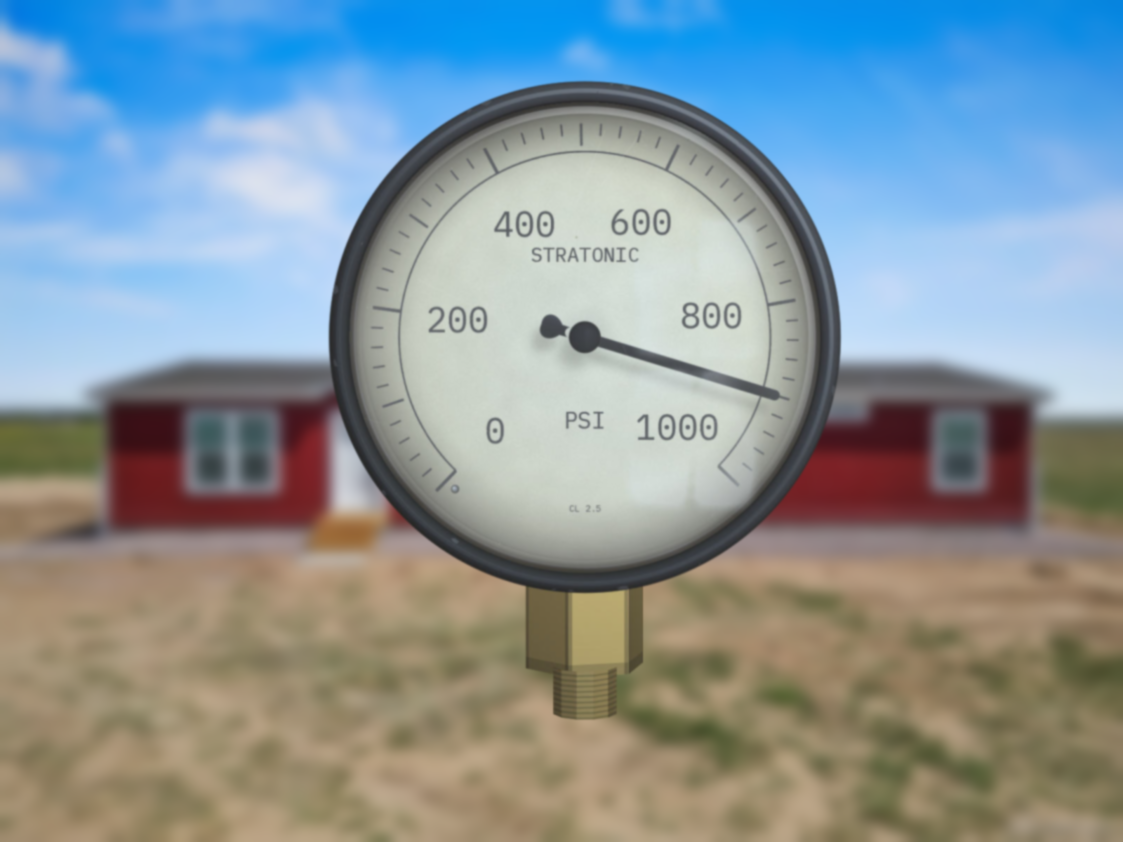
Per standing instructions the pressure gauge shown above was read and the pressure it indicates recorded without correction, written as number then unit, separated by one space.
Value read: 900 psi
